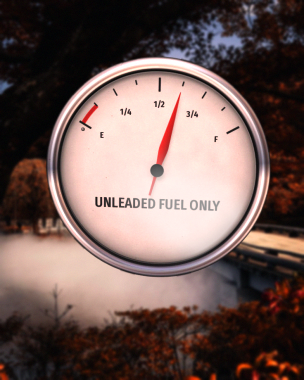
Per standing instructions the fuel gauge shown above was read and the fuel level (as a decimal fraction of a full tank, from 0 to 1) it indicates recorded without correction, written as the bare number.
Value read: 0.625
